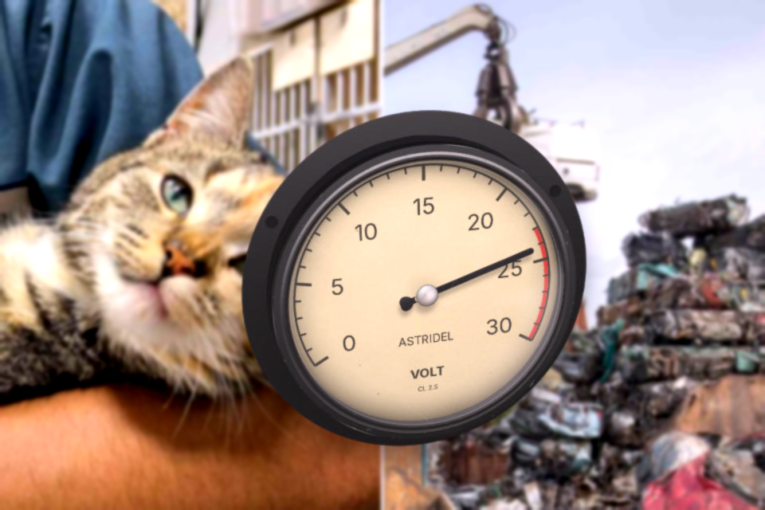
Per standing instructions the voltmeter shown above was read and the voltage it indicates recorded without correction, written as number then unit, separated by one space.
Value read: 24 V
